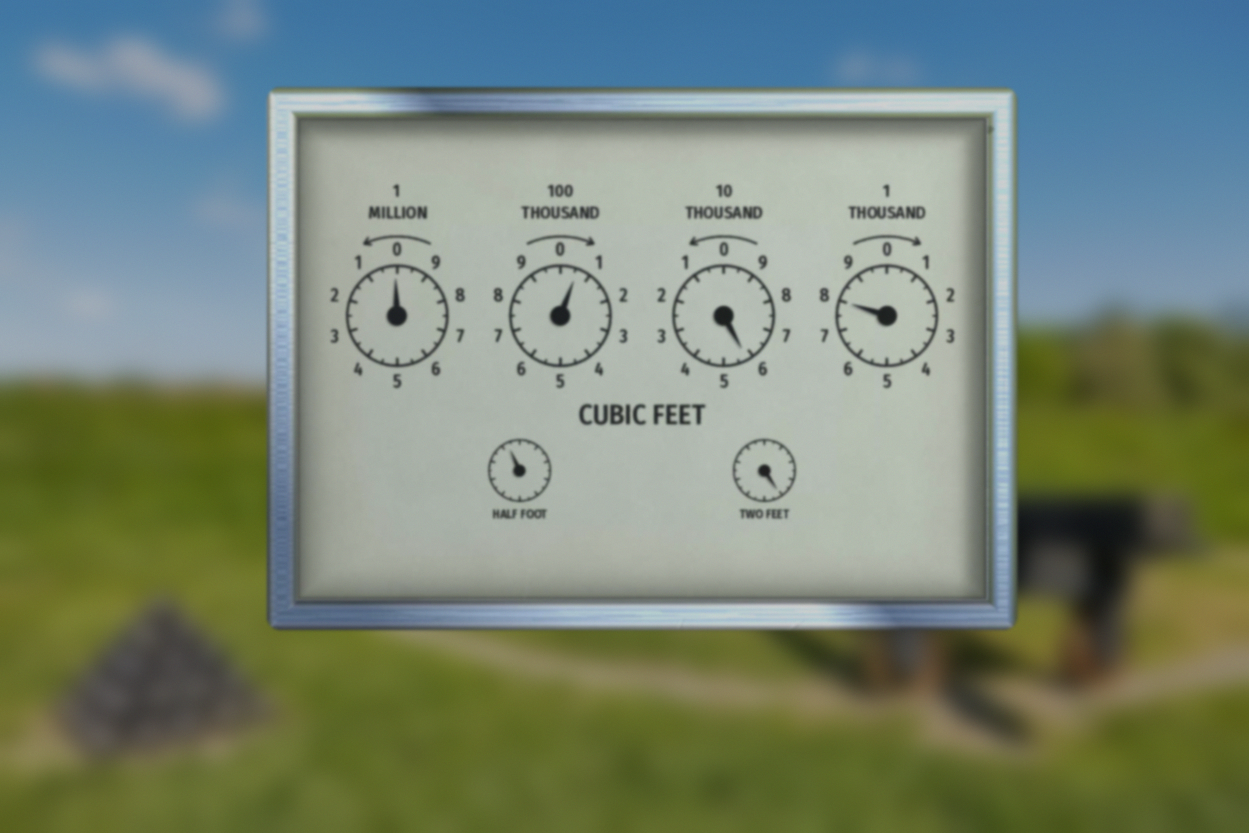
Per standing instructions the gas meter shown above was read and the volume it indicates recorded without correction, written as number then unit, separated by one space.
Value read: 5800 ft³
